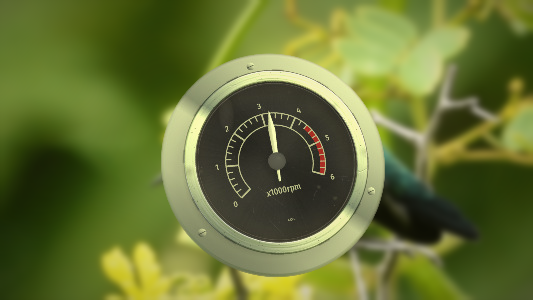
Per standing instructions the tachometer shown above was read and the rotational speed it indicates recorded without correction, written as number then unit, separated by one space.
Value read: 3200 rpm
